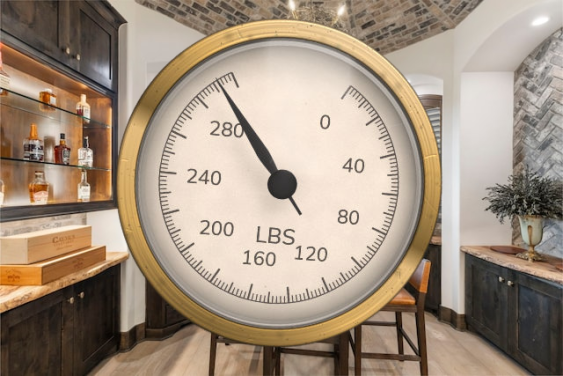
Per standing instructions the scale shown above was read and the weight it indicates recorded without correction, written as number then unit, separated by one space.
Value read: 292 lb
